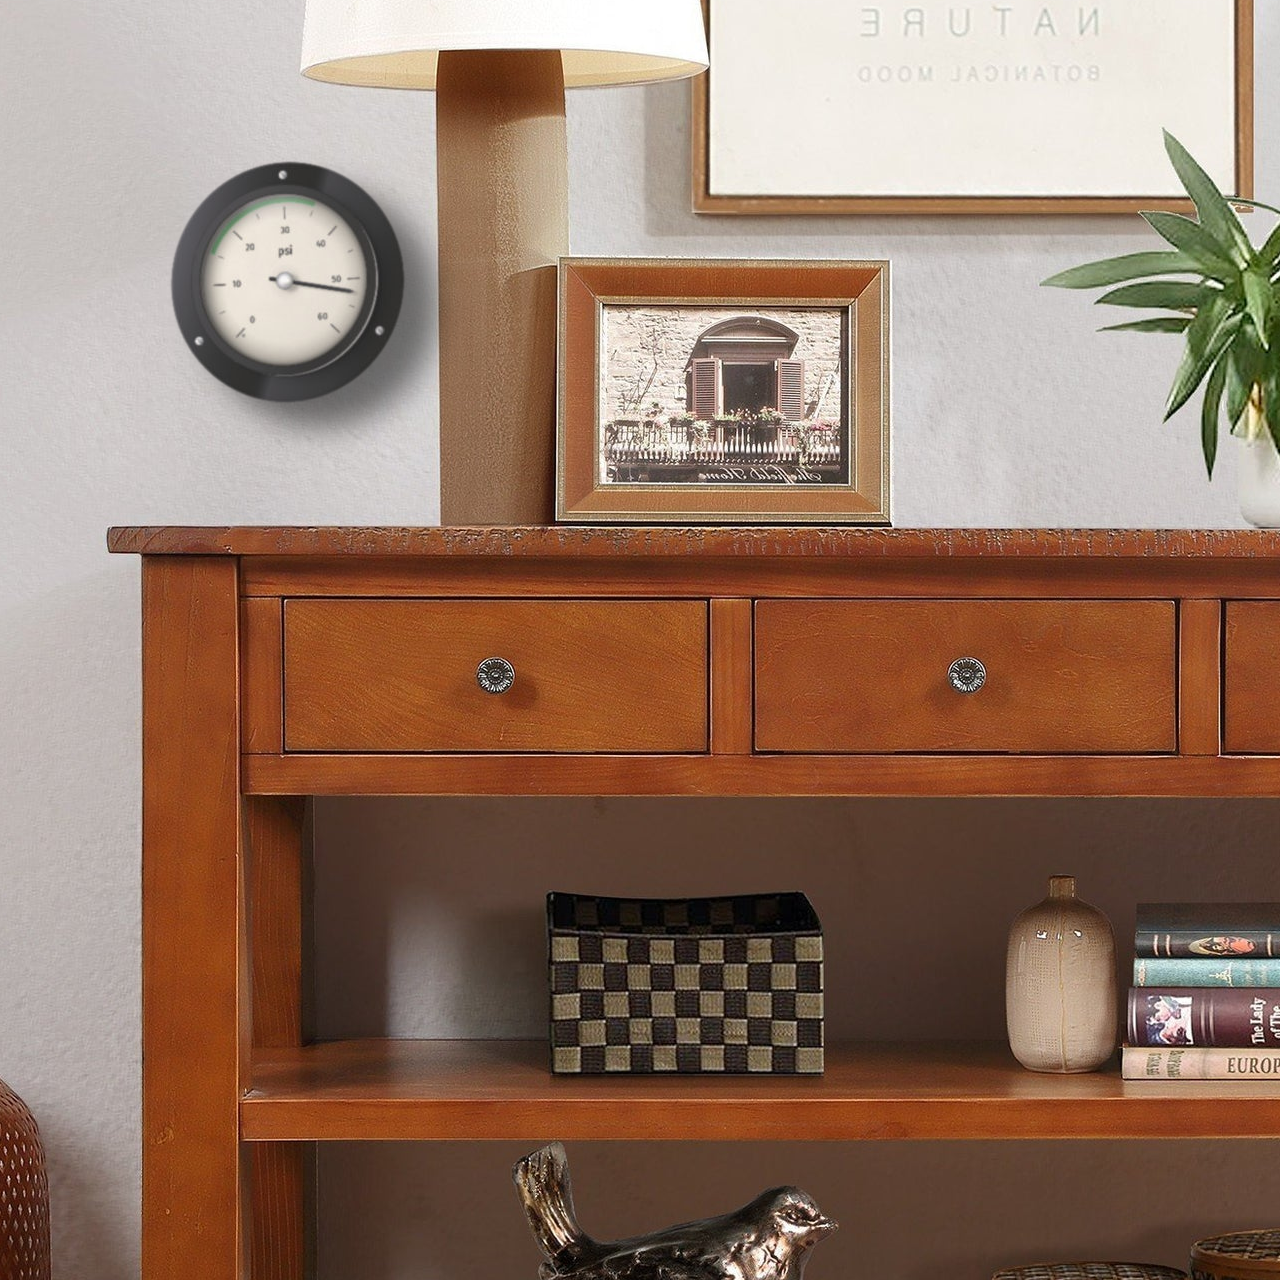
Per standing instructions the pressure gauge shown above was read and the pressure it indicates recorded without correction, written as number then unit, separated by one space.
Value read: 52.5 psi
